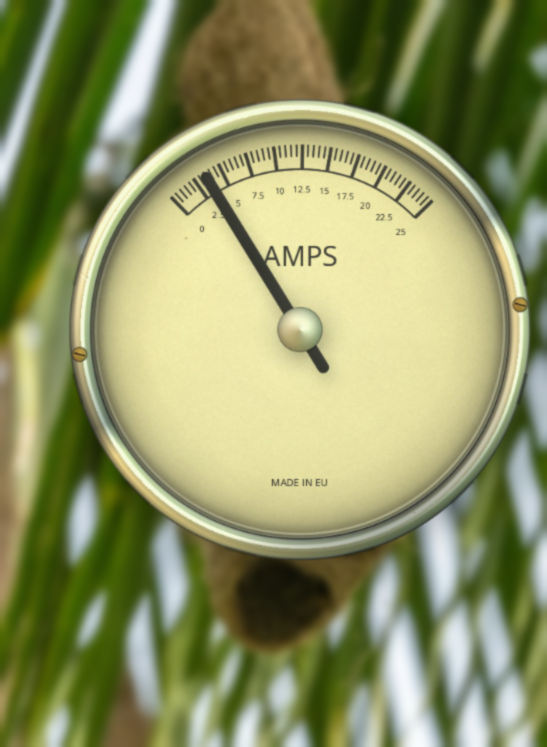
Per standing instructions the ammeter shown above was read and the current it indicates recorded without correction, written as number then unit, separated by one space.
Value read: 3.5 A
